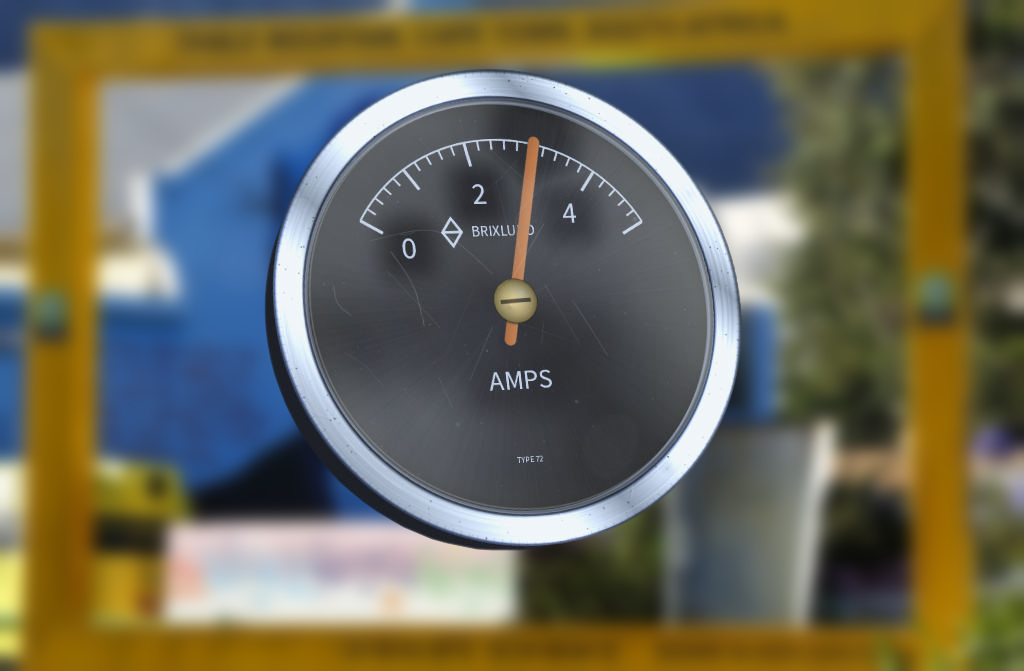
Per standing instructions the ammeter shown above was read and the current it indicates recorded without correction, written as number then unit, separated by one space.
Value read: 3 A
